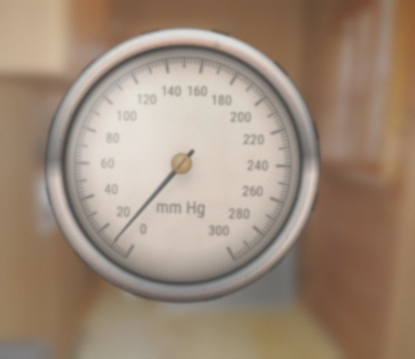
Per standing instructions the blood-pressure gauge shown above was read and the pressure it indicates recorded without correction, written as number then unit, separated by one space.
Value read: 10 mmHg
